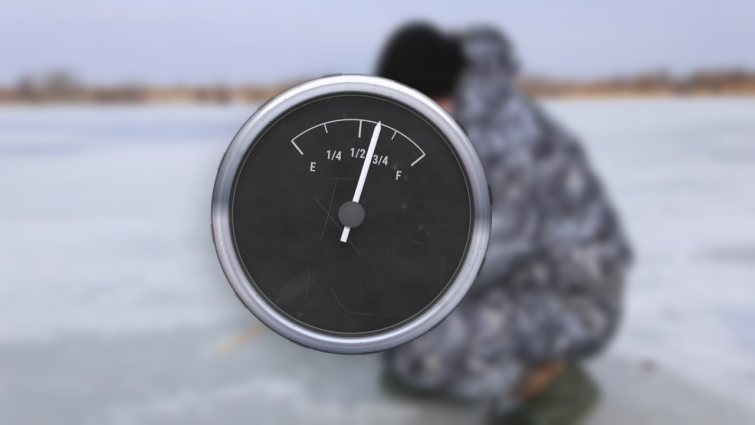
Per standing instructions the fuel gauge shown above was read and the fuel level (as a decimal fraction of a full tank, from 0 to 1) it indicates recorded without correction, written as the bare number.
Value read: 0.625
